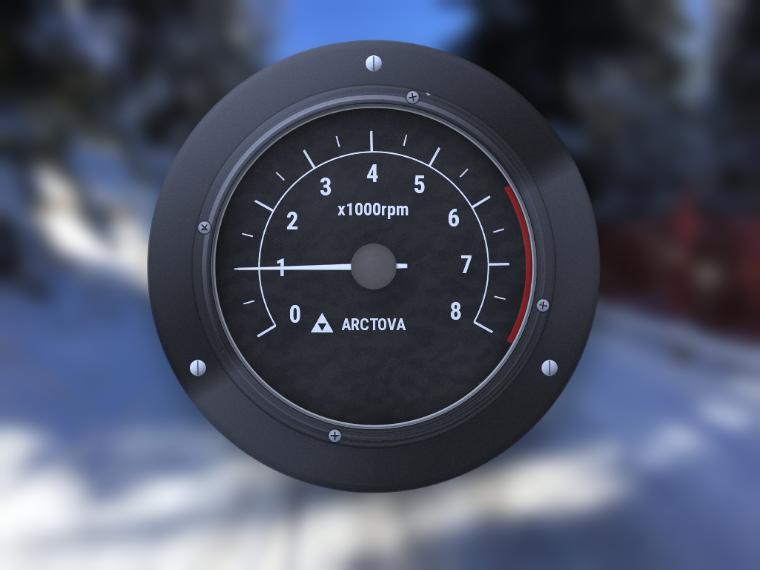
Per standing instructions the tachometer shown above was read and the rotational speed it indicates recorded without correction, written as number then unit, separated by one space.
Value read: 1000 rpm
